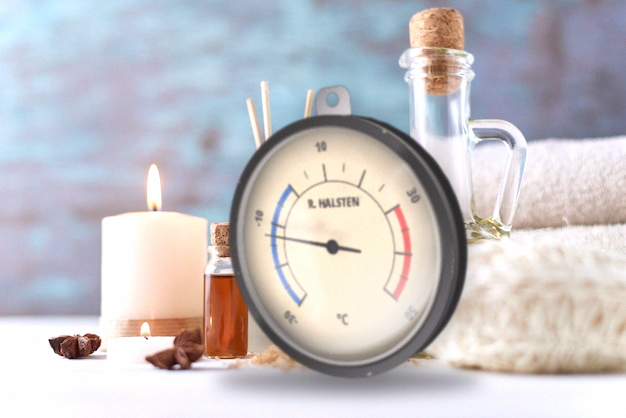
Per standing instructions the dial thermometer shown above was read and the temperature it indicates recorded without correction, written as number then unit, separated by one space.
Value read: -12.5 °C
